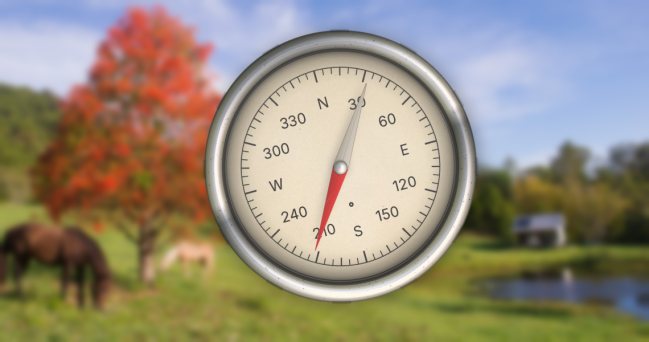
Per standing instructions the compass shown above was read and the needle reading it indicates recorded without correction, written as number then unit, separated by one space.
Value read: 212.5 °
